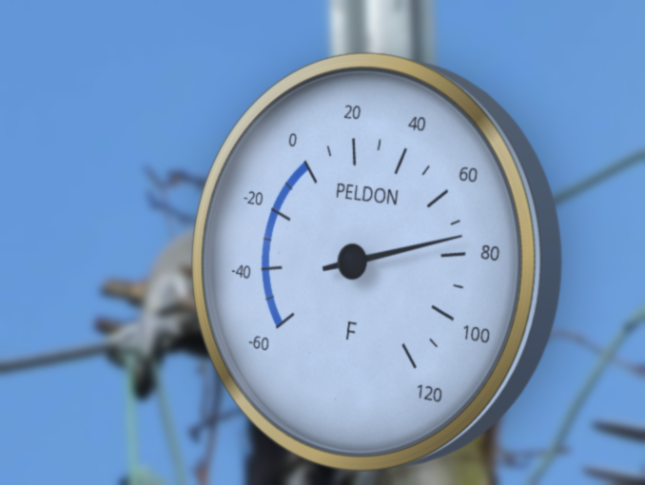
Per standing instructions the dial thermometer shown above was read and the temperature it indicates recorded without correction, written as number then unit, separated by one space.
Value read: 75 °F
